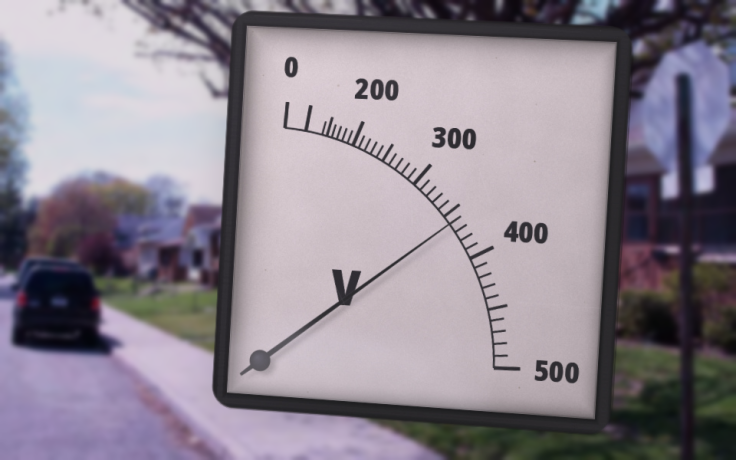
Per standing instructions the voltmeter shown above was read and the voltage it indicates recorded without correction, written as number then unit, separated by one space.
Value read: 360 V
